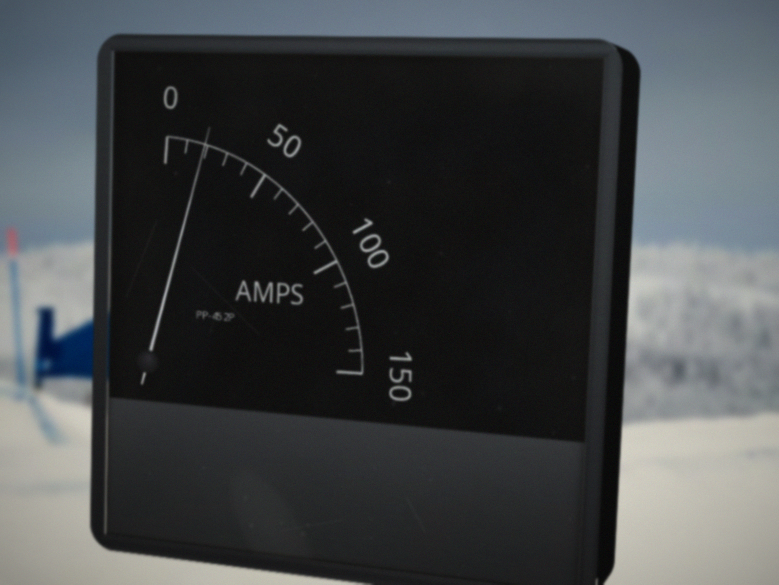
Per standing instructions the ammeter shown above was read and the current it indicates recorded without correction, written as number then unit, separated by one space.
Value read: 20 A
